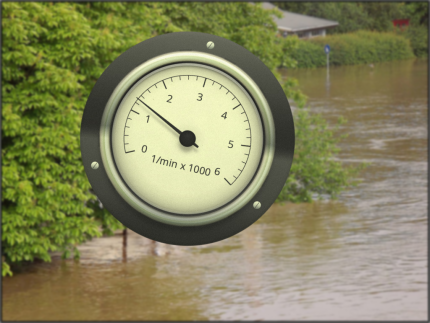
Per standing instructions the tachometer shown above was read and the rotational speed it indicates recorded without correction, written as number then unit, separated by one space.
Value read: 1300 rpm
